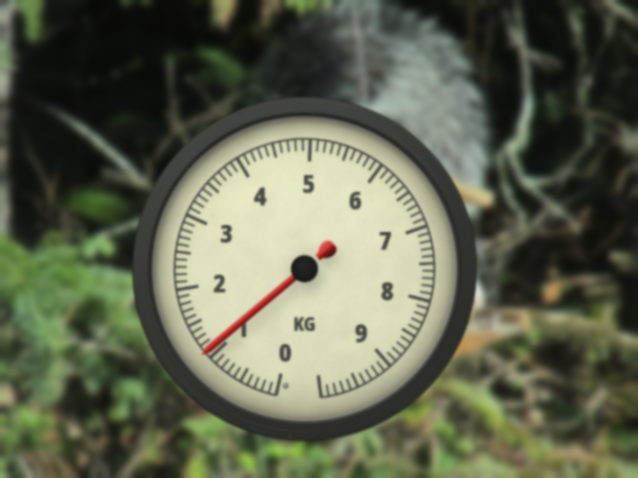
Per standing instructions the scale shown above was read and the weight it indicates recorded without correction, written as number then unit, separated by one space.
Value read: 1.1 kg
